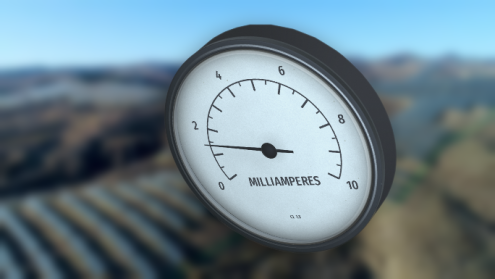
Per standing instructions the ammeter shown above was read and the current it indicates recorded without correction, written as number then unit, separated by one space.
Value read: 1.5 mA
